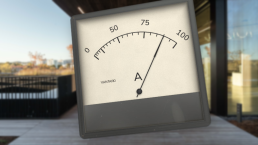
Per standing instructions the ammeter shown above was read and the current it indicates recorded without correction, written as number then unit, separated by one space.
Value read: 90 A
